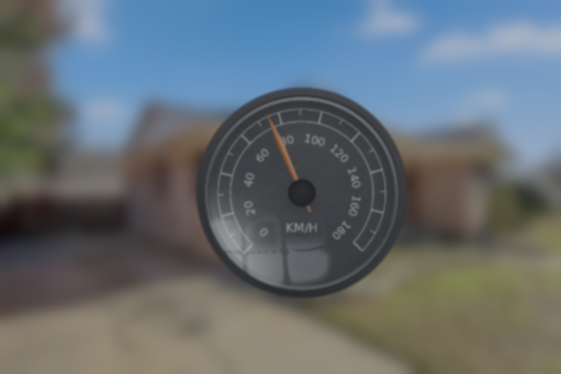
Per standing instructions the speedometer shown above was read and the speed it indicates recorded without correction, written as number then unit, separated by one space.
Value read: 75 km/h
